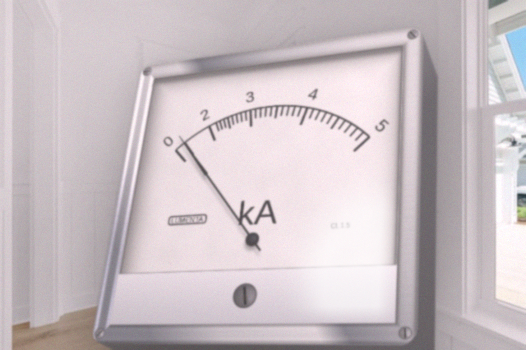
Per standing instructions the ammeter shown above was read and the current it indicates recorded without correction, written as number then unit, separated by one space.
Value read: 1 kA
